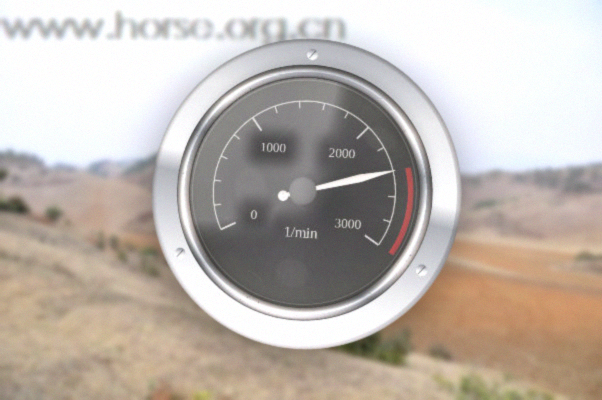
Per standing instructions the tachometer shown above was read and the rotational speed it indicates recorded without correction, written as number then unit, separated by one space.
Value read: 2400 rpm
